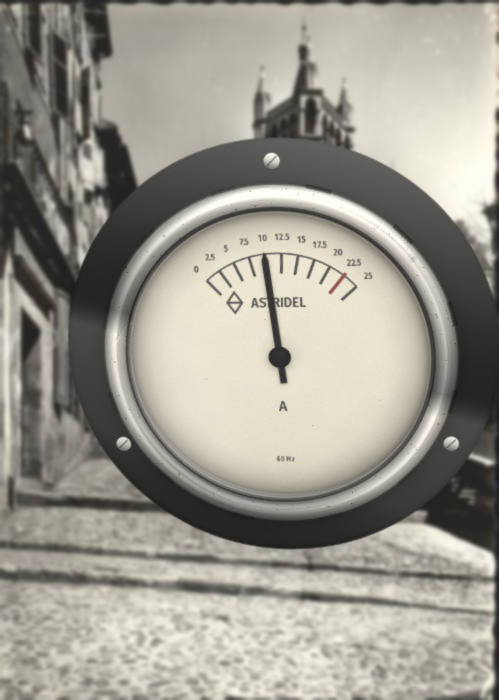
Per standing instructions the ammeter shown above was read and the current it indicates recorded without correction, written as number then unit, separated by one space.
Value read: 10 A
